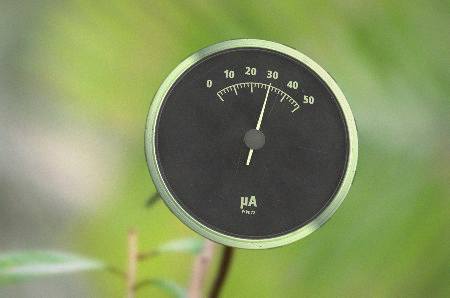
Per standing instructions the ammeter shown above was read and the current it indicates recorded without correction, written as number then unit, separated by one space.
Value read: 30 µA
